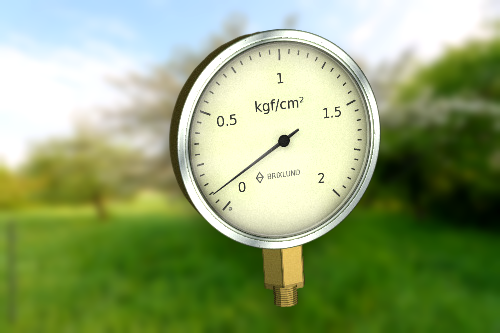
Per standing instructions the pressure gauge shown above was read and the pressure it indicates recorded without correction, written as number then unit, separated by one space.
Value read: 0.1 kg/cm²
